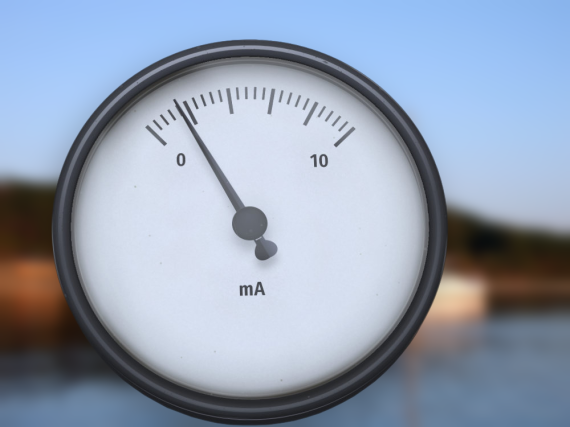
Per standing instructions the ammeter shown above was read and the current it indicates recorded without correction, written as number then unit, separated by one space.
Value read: 1.6 mA
